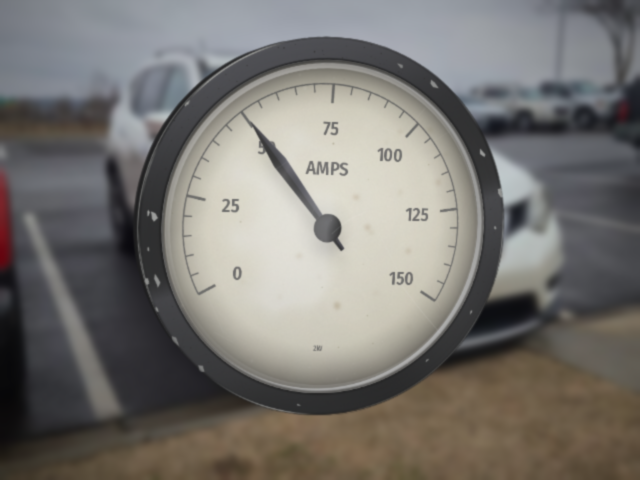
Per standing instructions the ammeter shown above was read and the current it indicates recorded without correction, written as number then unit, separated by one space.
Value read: 50 A
